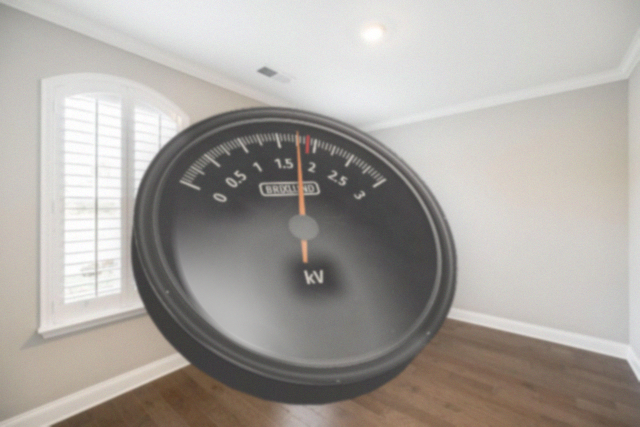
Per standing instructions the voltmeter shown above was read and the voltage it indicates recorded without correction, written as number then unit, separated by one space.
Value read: 1.75 kV
